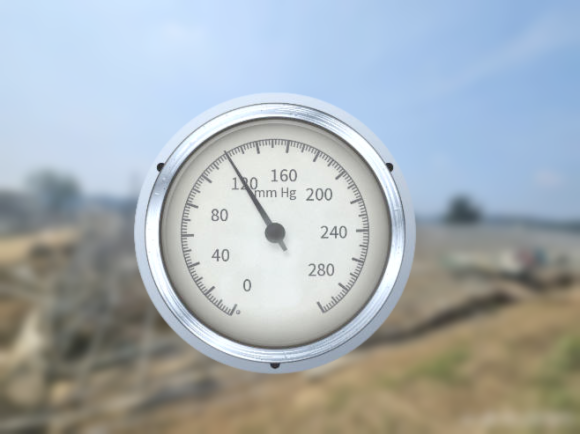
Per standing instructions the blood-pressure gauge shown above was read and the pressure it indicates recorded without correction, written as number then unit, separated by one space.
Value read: 120 mmHg
